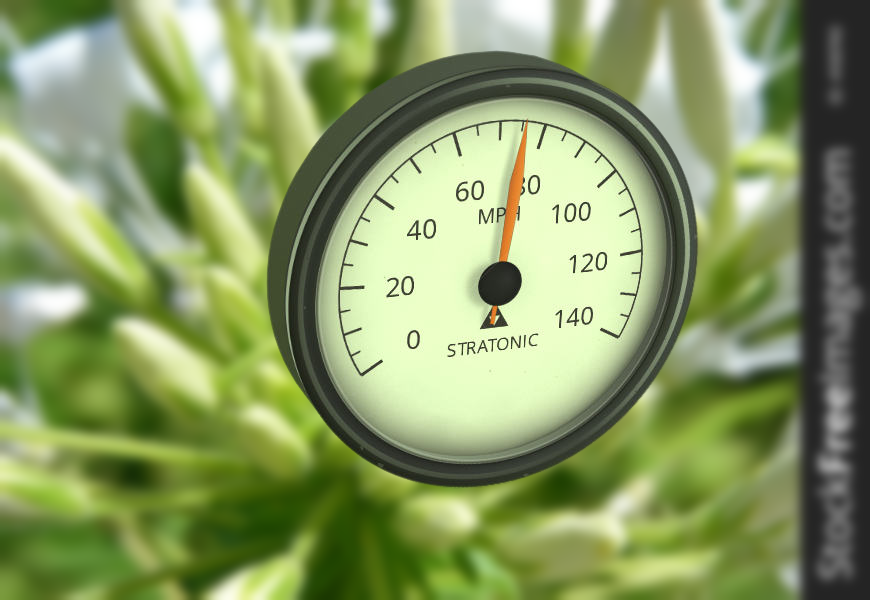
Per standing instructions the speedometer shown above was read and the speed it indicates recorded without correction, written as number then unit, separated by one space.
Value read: 75 mph
